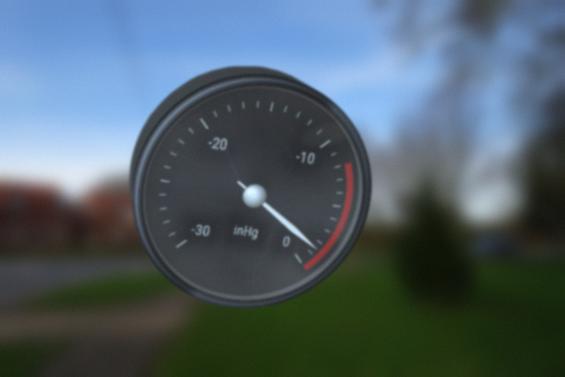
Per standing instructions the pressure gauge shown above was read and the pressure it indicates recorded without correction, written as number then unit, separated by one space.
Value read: -1.5 inHg
